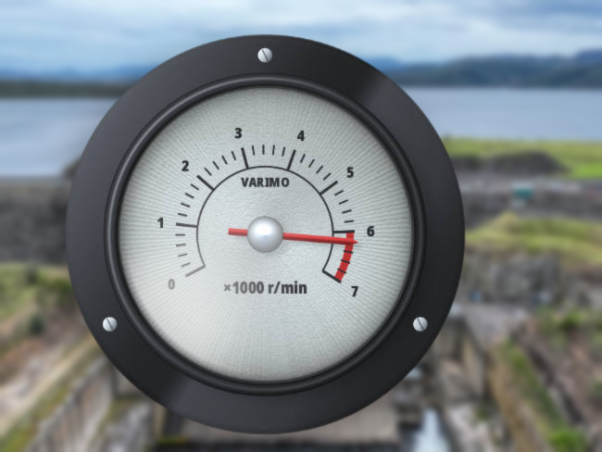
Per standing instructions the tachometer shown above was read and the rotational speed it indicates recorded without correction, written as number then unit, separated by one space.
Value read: 6200 rpm
